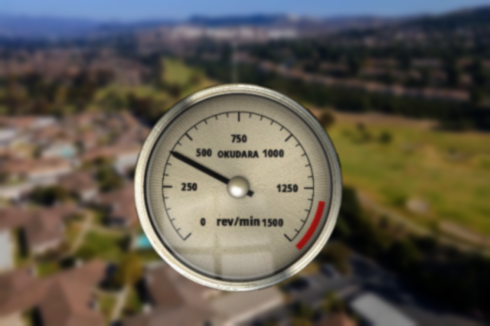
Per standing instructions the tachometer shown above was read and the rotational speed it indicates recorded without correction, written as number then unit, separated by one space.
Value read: 400 rpm
